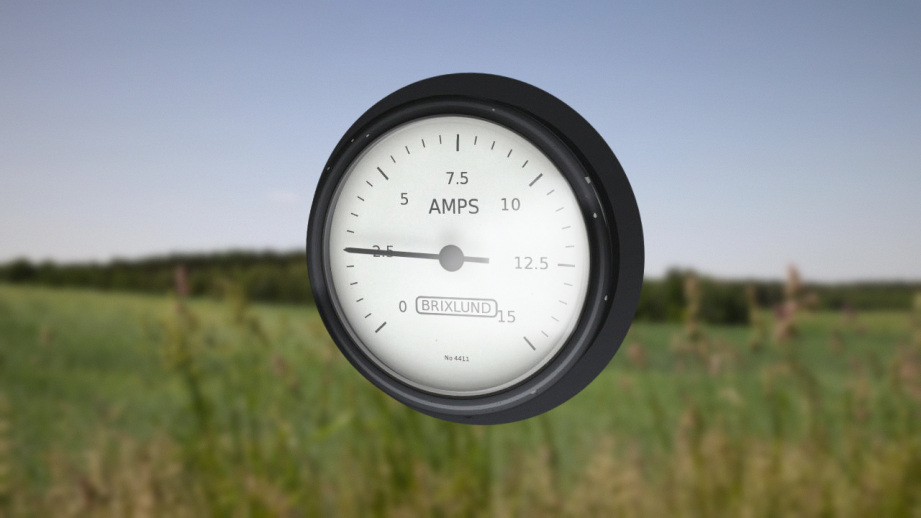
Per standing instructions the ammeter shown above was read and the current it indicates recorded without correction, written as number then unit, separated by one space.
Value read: 2.5 A
